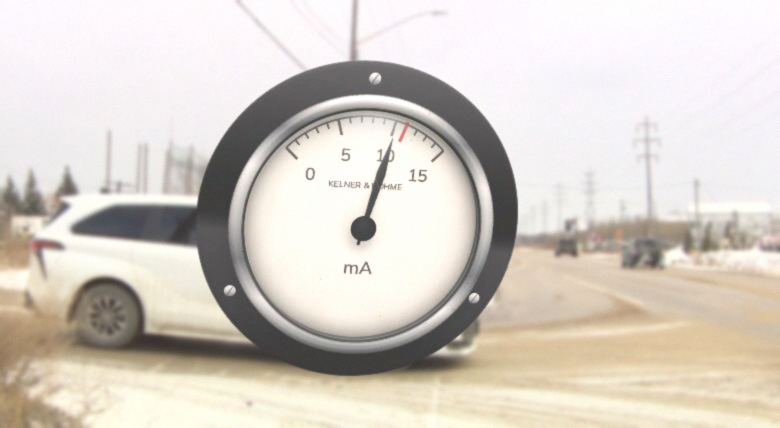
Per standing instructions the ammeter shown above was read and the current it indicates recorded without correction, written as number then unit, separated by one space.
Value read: 10 mA
